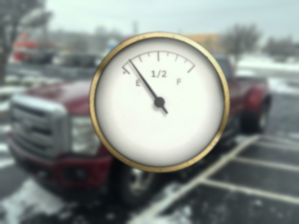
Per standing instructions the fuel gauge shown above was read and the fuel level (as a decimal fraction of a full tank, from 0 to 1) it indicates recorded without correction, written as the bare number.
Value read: 0.125
